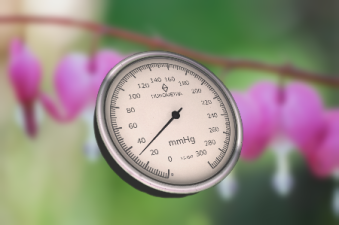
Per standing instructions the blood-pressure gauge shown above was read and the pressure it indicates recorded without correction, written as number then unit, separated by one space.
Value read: 30 mmHg
